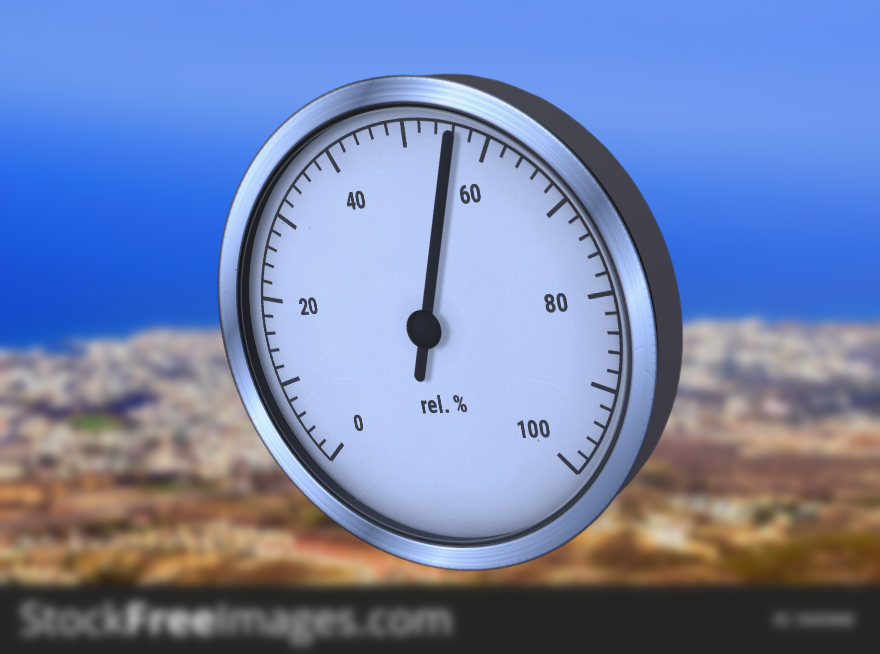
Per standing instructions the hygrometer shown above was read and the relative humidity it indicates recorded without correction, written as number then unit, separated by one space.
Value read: 56 %
